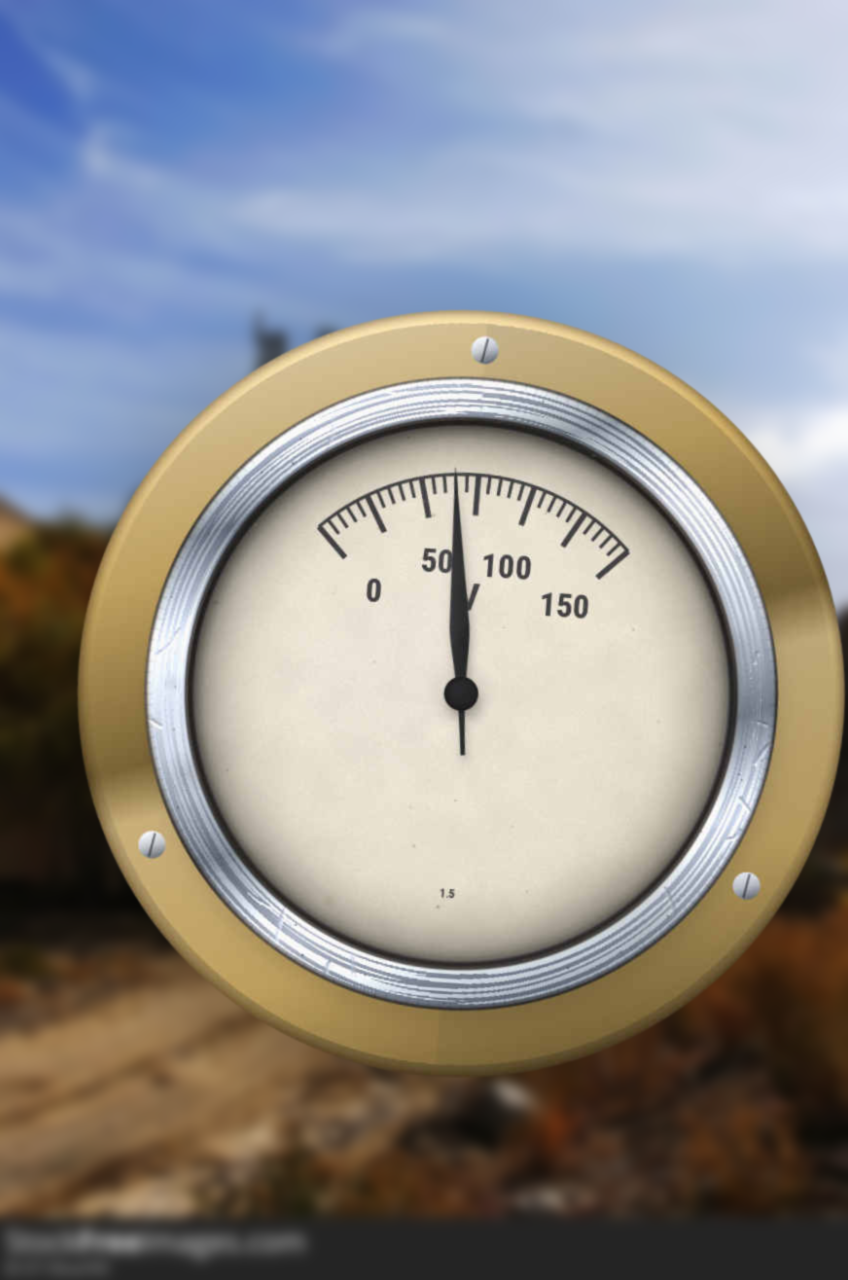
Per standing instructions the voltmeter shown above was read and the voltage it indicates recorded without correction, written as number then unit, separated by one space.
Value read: 65 V
